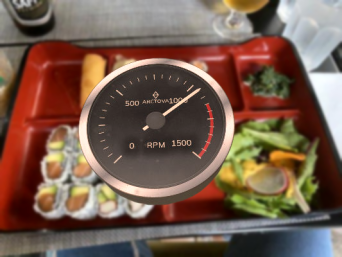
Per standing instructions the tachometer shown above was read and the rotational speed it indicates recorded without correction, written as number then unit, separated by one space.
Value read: 1050 rpm
